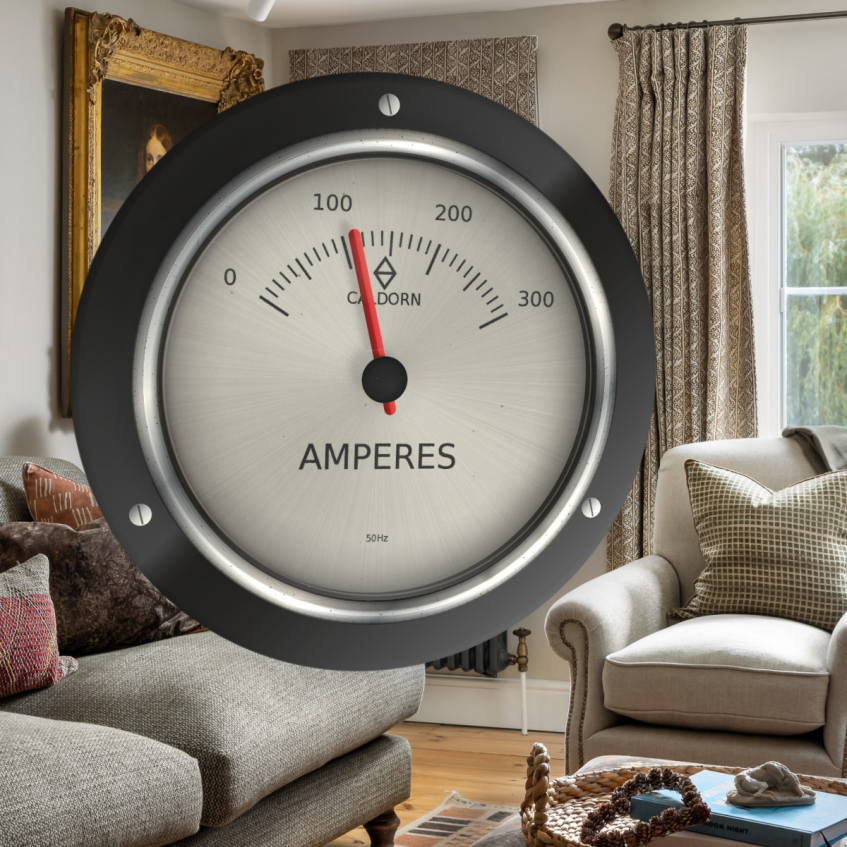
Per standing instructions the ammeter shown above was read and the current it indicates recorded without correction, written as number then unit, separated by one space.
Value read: 110 A
